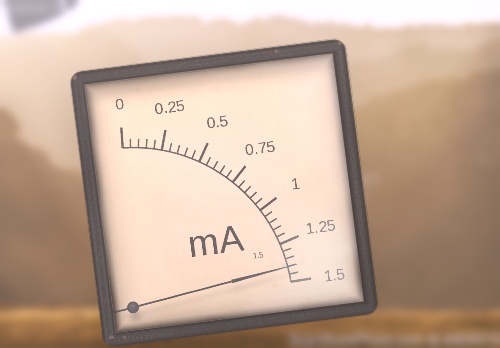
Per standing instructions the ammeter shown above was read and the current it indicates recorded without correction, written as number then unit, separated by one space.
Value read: 1.4 mA
